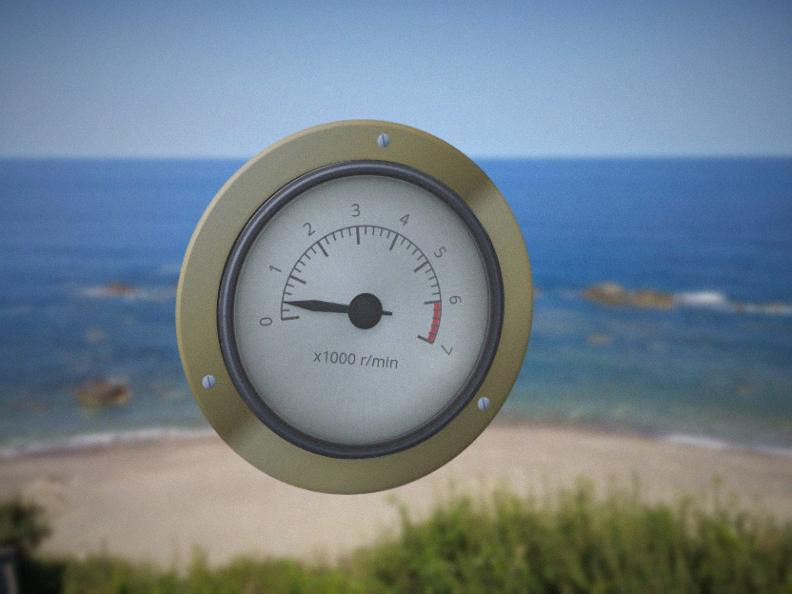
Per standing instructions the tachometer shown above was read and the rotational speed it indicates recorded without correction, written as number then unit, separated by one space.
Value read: 400 rpm
